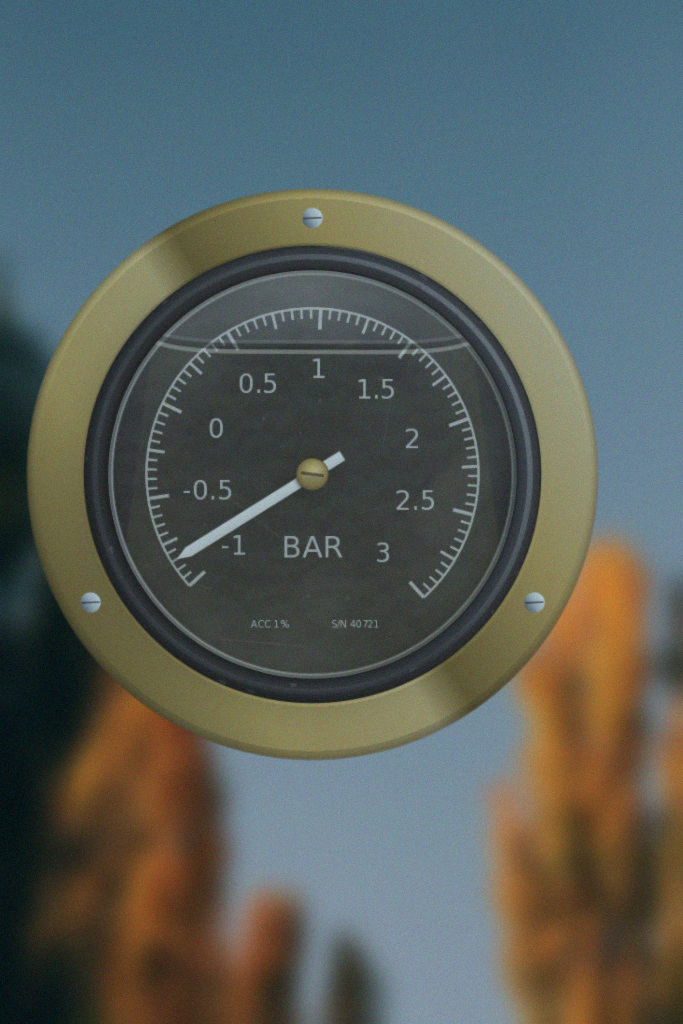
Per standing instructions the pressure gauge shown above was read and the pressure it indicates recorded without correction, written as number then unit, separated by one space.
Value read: -0.85 bar
